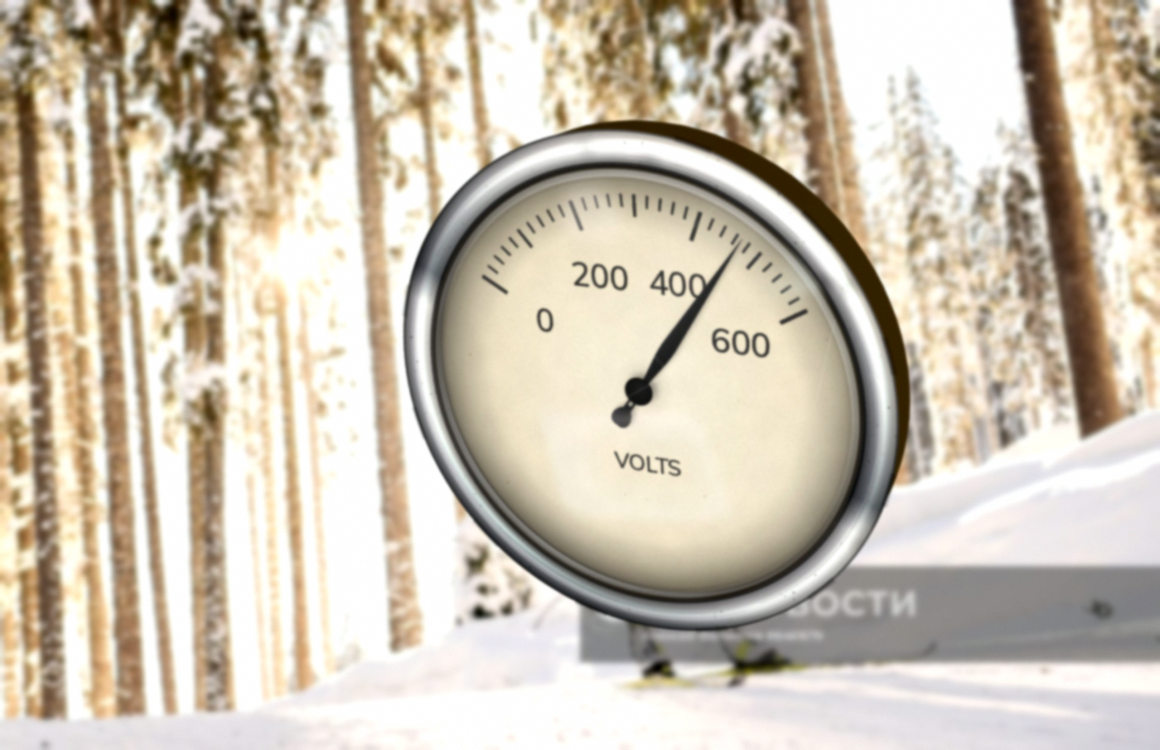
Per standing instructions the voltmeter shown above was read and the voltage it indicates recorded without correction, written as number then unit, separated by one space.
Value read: 470 V
